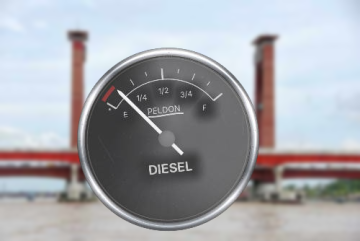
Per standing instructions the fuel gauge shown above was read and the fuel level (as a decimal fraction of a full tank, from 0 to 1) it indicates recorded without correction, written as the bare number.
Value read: 0.125
